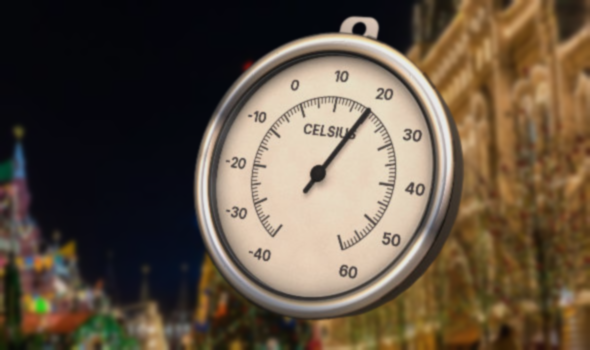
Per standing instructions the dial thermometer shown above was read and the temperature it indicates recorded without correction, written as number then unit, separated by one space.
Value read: 20 °C
